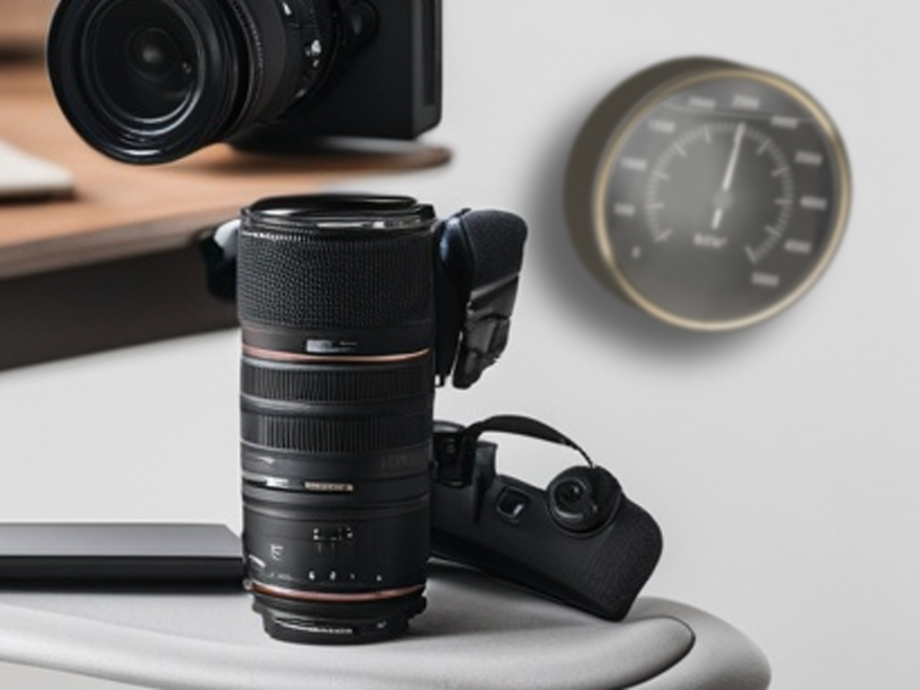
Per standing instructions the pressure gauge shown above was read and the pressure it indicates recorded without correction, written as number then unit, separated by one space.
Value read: 2500 psi
